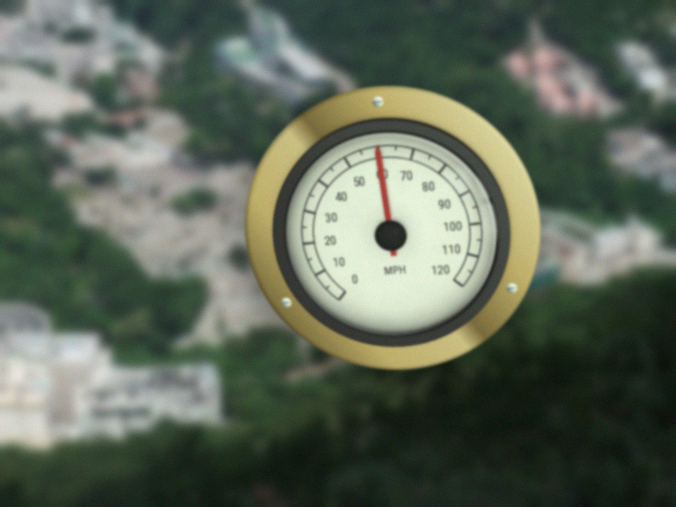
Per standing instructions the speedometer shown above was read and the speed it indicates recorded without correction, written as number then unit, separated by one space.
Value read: 60 mph
